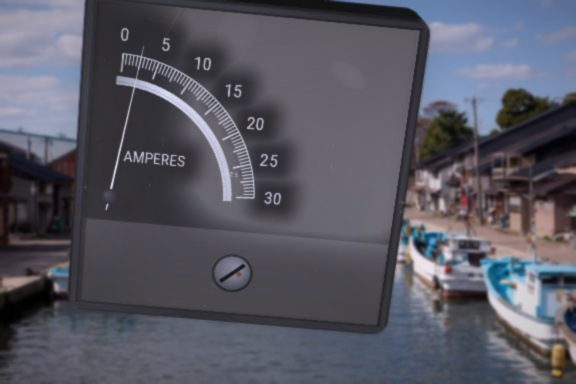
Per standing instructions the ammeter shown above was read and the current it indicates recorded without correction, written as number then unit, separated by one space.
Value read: 2.5 A
